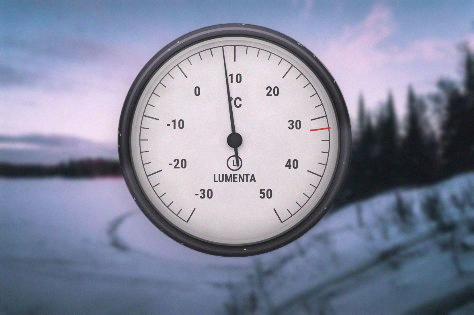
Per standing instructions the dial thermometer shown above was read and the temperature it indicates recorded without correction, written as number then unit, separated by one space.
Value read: 8 °C
